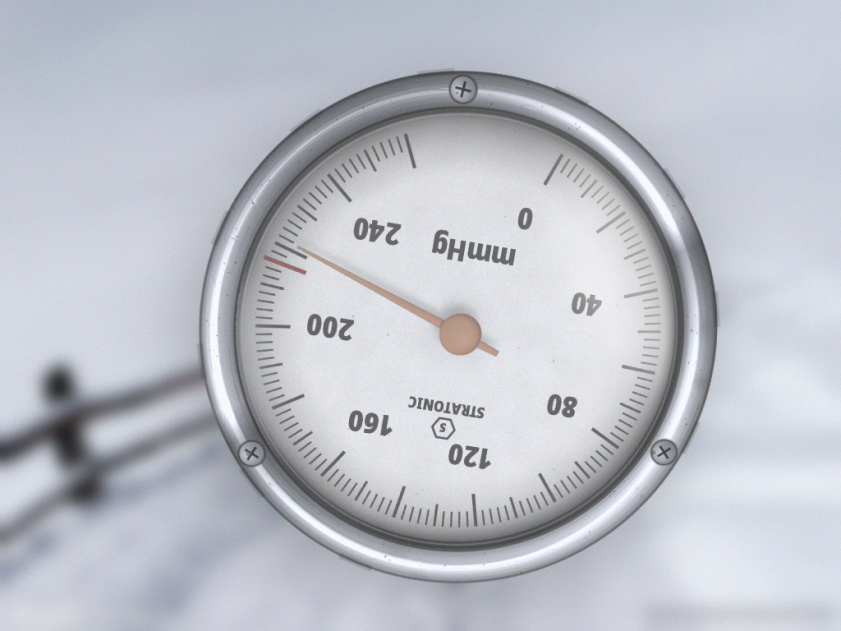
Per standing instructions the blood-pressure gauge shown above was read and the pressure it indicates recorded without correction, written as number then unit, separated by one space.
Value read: 222 mmHg
